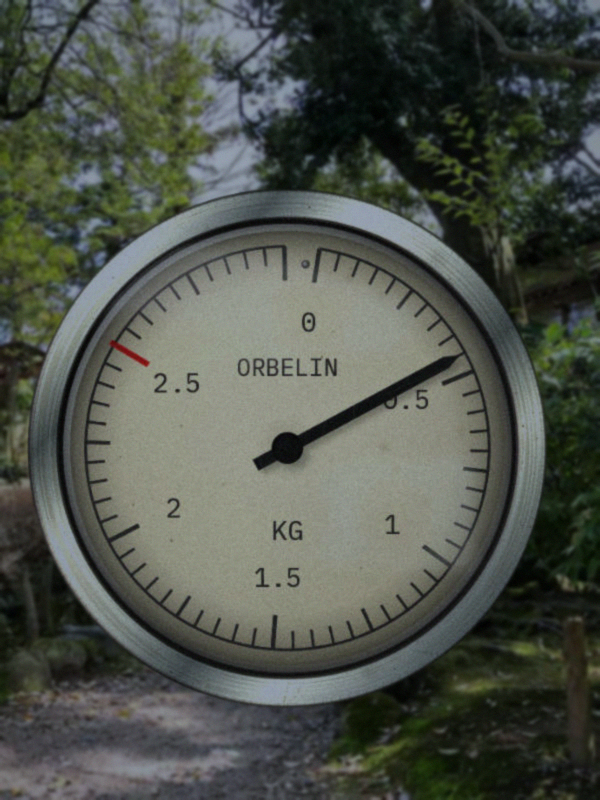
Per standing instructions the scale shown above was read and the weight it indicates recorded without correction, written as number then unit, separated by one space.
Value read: 0.45 kg
